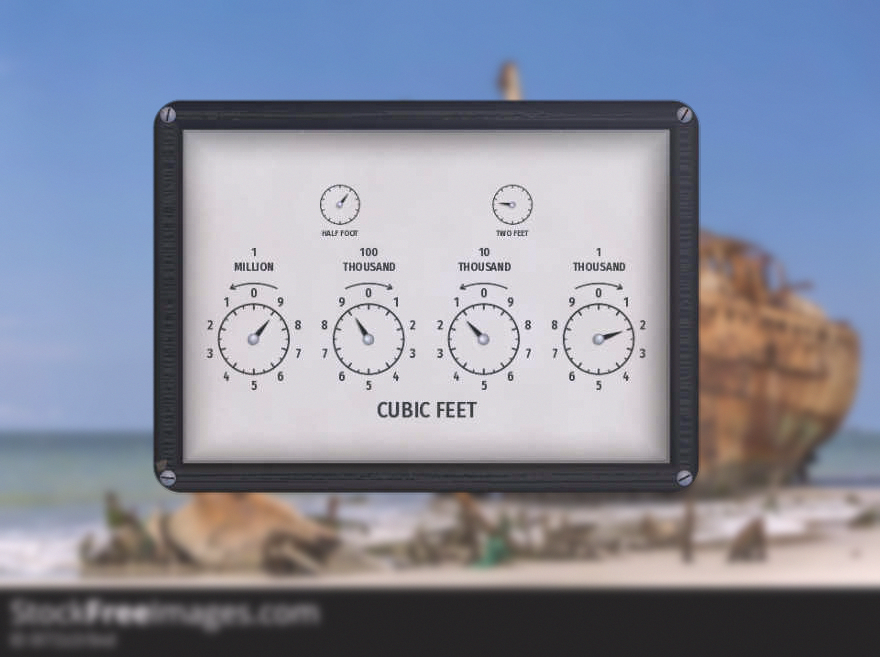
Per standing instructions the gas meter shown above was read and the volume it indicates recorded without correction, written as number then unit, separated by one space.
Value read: 891200 ft³
